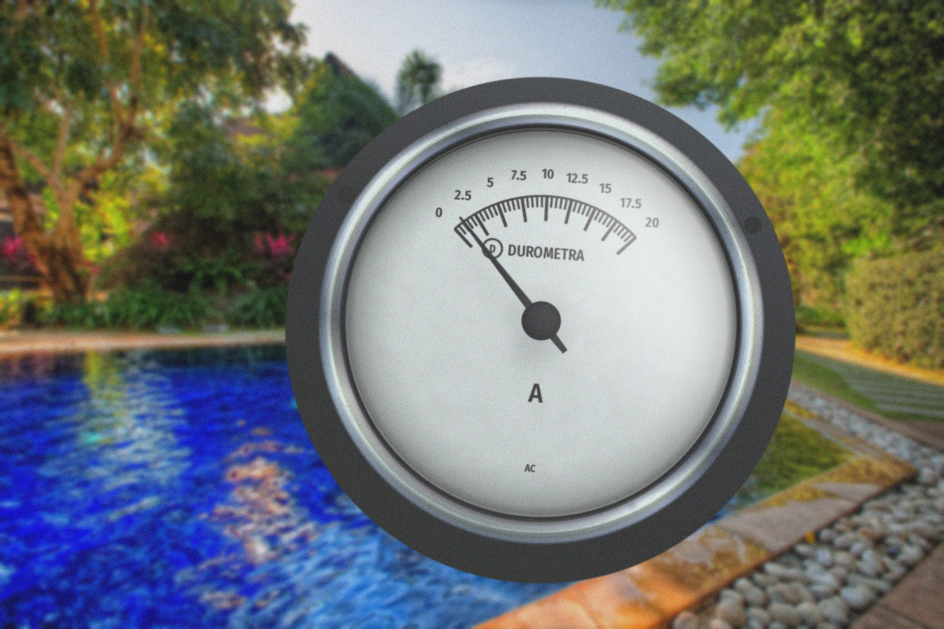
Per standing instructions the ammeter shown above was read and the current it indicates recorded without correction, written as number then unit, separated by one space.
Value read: 1 A
